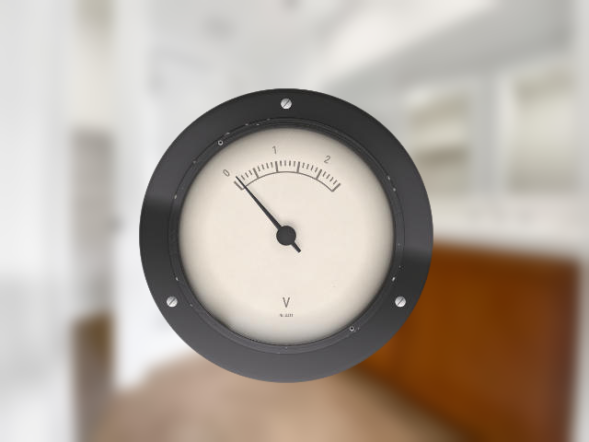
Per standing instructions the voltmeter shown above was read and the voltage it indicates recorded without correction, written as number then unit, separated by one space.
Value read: 0.1 V
